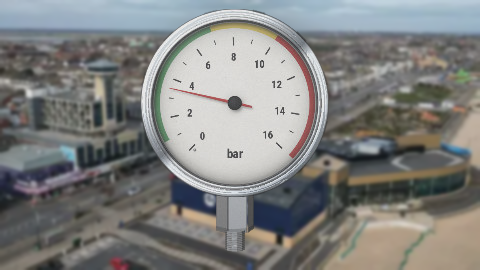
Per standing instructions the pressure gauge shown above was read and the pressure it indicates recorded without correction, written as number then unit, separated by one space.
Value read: 3.5 bar
